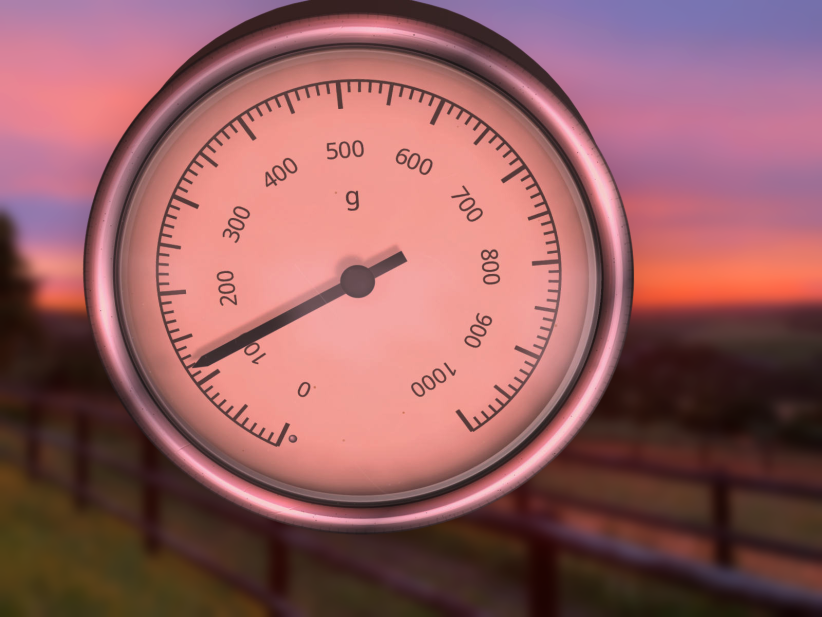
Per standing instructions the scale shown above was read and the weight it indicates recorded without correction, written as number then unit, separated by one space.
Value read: 120 g
